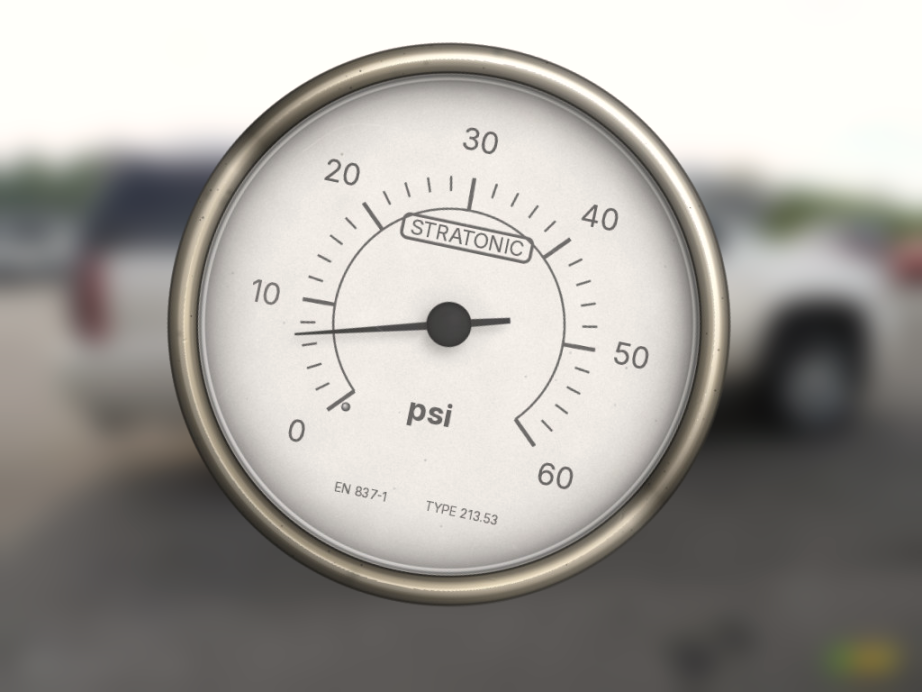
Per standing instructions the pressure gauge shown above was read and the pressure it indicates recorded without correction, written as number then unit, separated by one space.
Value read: 7 psi
